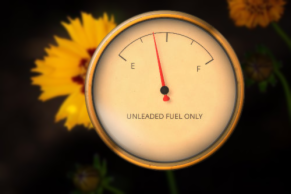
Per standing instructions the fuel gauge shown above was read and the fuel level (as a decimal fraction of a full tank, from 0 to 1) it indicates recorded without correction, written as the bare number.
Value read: 0.375
